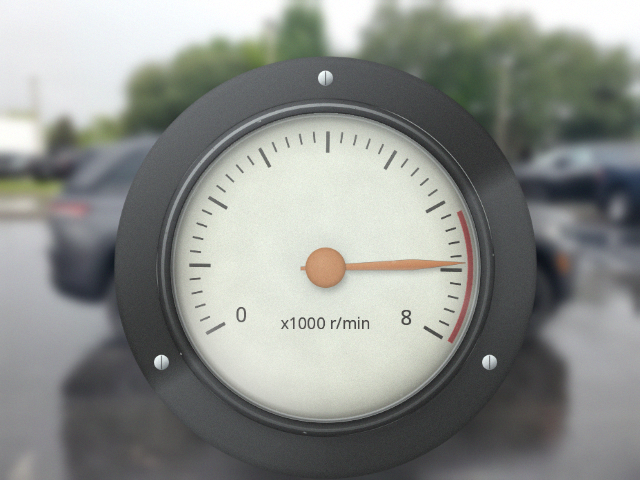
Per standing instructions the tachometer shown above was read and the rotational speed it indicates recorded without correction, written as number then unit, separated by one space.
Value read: 6900 rpm
